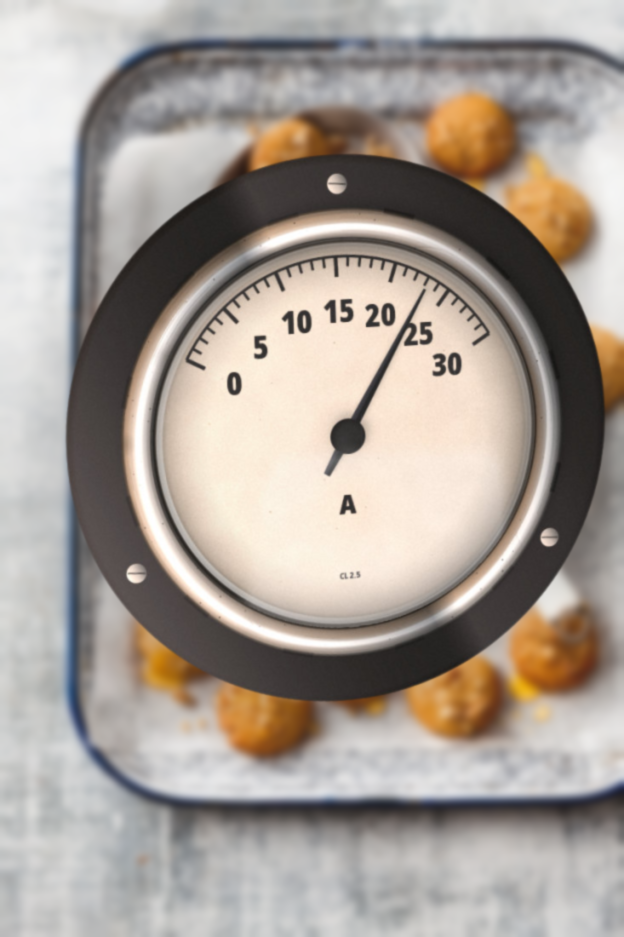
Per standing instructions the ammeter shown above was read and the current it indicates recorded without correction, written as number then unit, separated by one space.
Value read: 23 A
